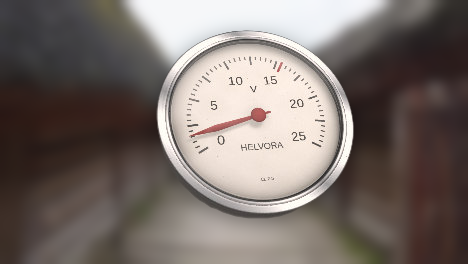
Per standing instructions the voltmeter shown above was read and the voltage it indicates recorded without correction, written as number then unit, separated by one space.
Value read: 1.5 V
